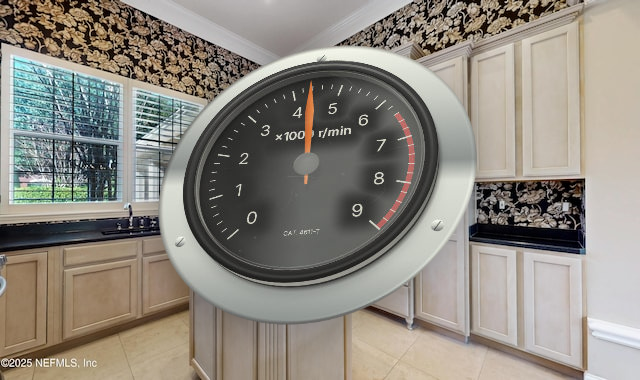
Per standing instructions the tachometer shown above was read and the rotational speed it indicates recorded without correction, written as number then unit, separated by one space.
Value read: 4400 rpm
